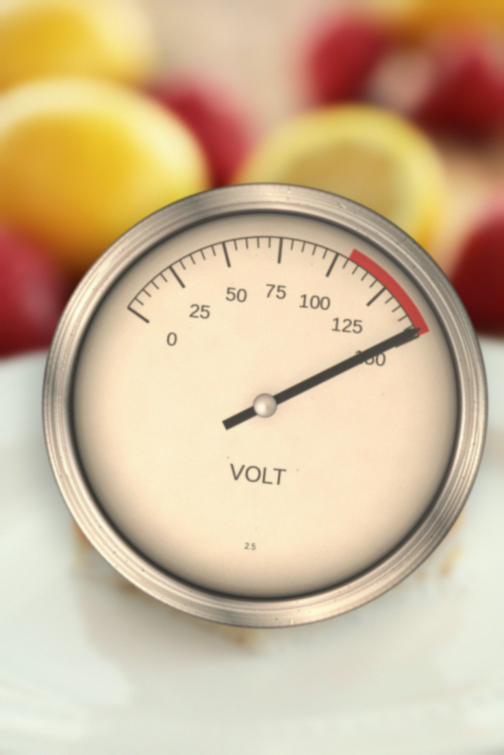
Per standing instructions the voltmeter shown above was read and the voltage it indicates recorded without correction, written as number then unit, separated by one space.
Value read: 147.5 V
